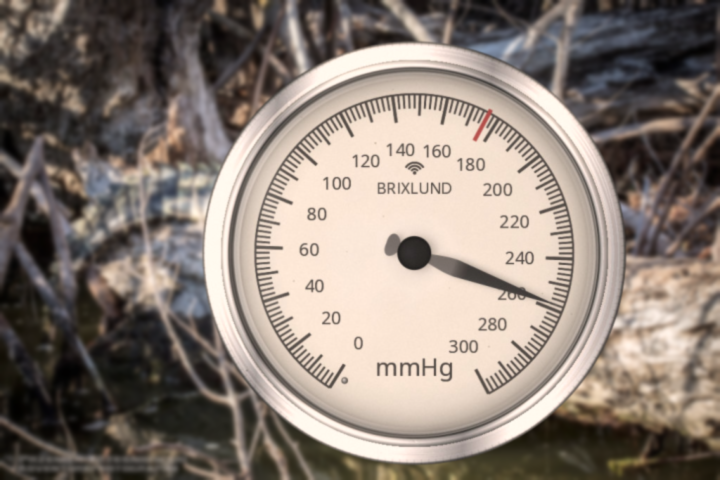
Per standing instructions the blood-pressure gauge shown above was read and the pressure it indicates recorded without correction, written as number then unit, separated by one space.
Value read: 258 mmHg
